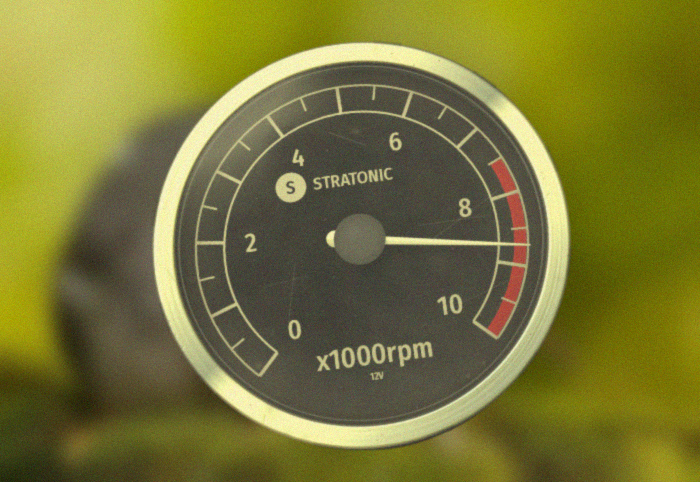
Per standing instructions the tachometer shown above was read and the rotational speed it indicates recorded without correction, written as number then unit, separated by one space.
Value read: 8750 rpm
